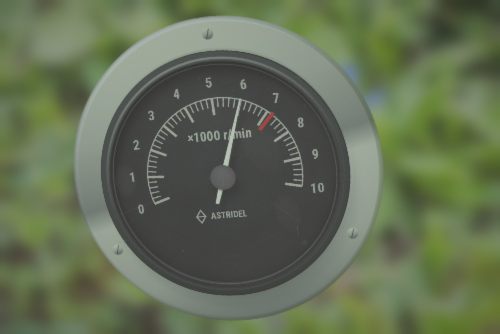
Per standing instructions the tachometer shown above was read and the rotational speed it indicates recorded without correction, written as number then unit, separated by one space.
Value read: 6000 rpm
